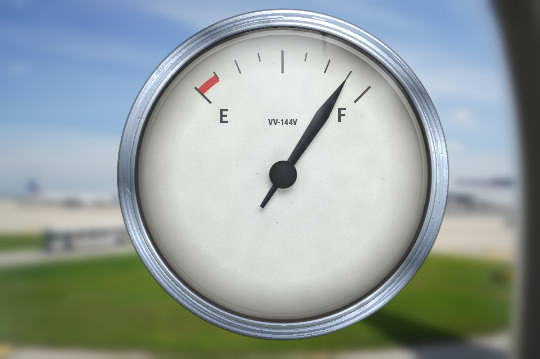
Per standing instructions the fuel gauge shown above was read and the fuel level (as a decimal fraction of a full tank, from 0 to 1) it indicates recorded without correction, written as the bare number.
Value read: 0.875
